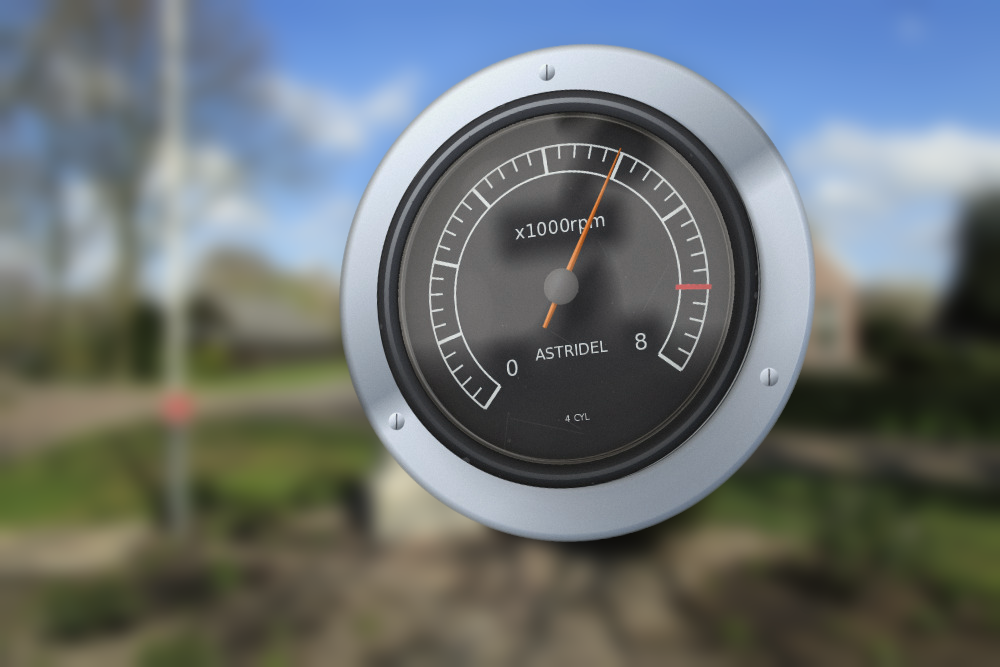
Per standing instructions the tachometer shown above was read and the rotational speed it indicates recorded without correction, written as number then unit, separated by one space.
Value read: 5000 rpm
